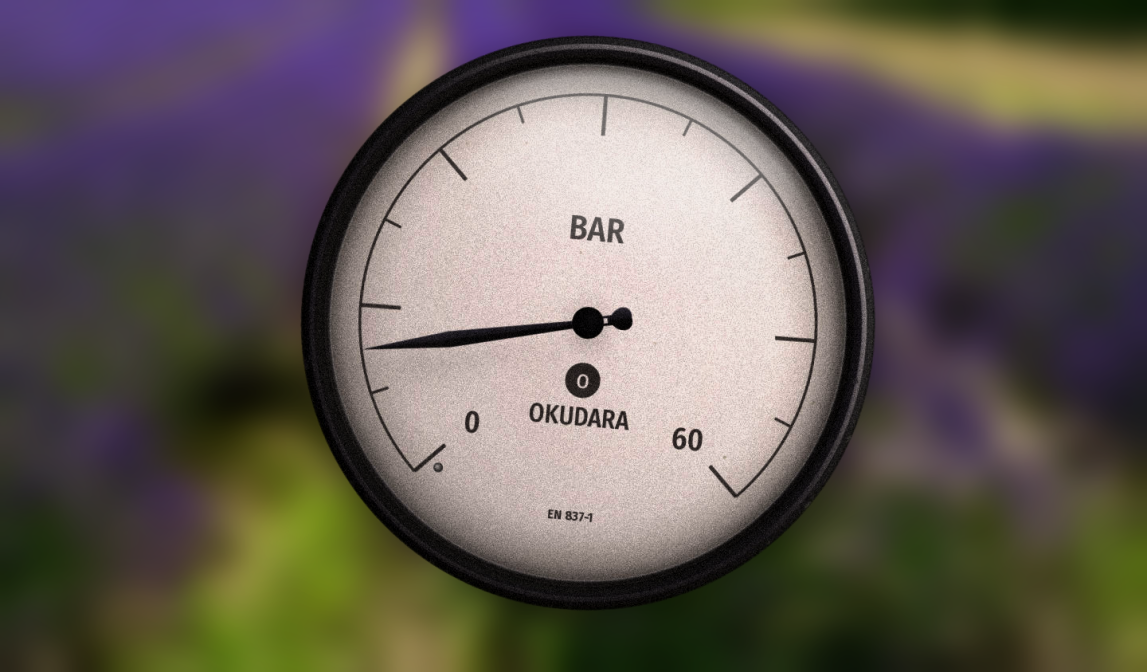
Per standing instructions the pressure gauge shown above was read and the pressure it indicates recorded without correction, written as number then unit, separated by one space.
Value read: 7.5 bar
